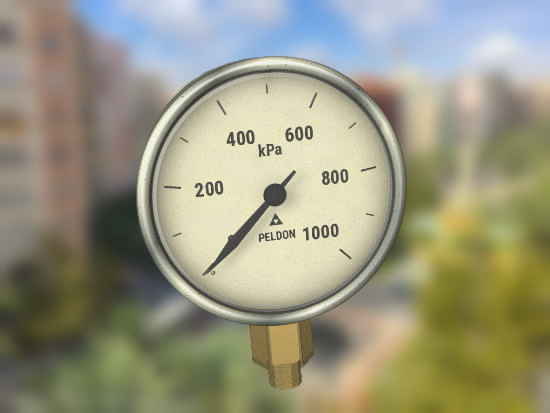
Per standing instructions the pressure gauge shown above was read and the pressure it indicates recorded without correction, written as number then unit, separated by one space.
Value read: 0 kPa
